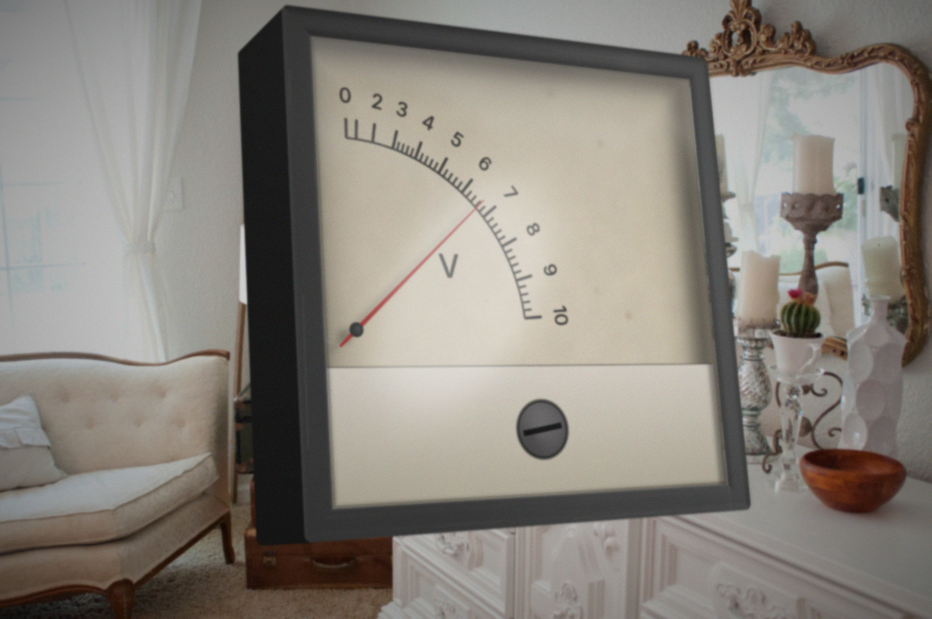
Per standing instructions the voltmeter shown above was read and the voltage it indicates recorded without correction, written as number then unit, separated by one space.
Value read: 6.6 V
